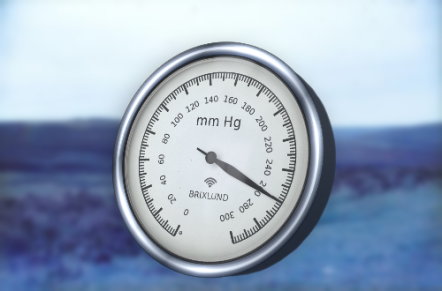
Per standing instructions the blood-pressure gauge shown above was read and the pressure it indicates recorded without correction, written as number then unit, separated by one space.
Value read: 260 mmHg
